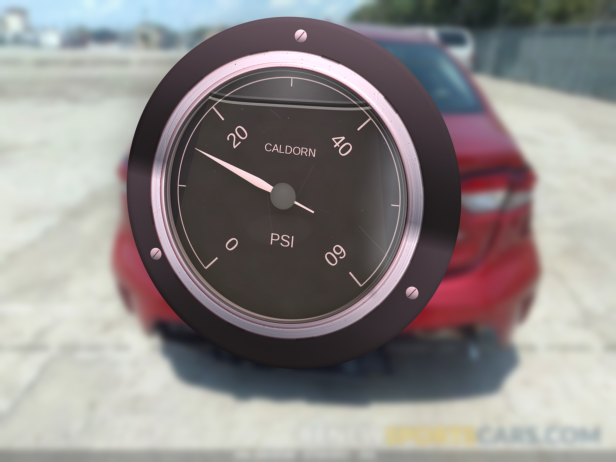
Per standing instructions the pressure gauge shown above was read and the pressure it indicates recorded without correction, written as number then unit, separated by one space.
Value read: 15 psi
